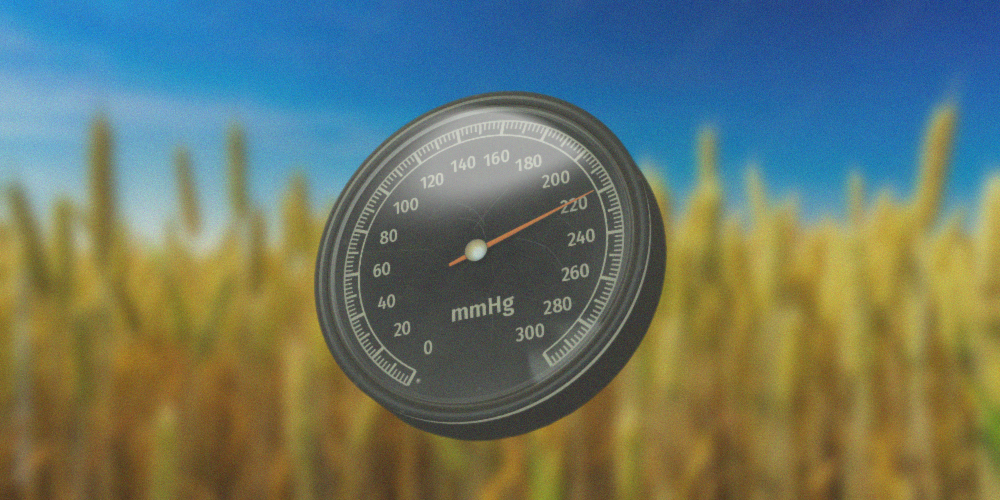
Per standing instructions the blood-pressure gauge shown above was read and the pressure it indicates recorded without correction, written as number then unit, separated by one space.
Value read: 220 mmHg
